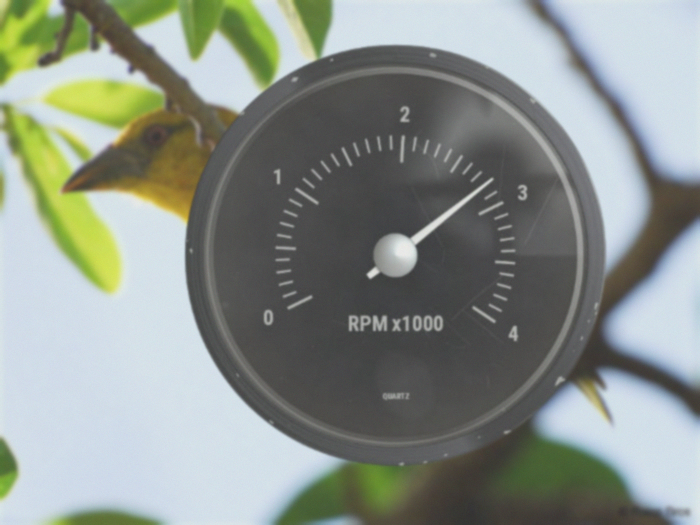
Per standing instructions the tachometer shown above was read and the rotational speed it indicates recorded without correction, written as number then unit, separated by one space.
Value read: 2800 rpm
